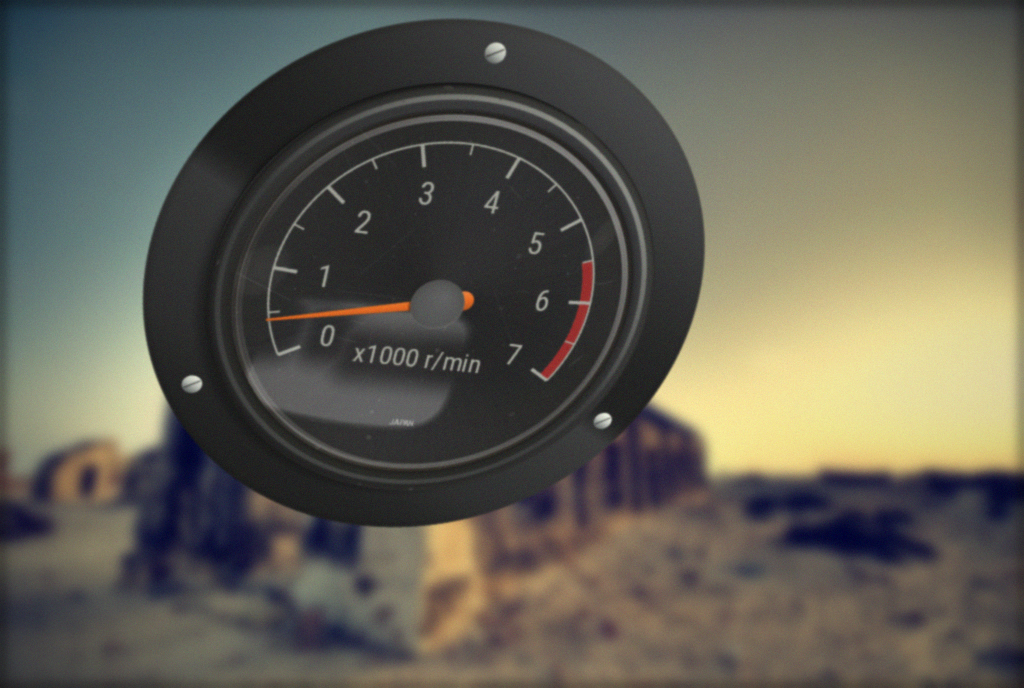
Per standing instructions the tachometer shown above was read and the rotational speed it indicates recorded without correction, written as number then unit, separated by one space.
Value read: 500 rpm
